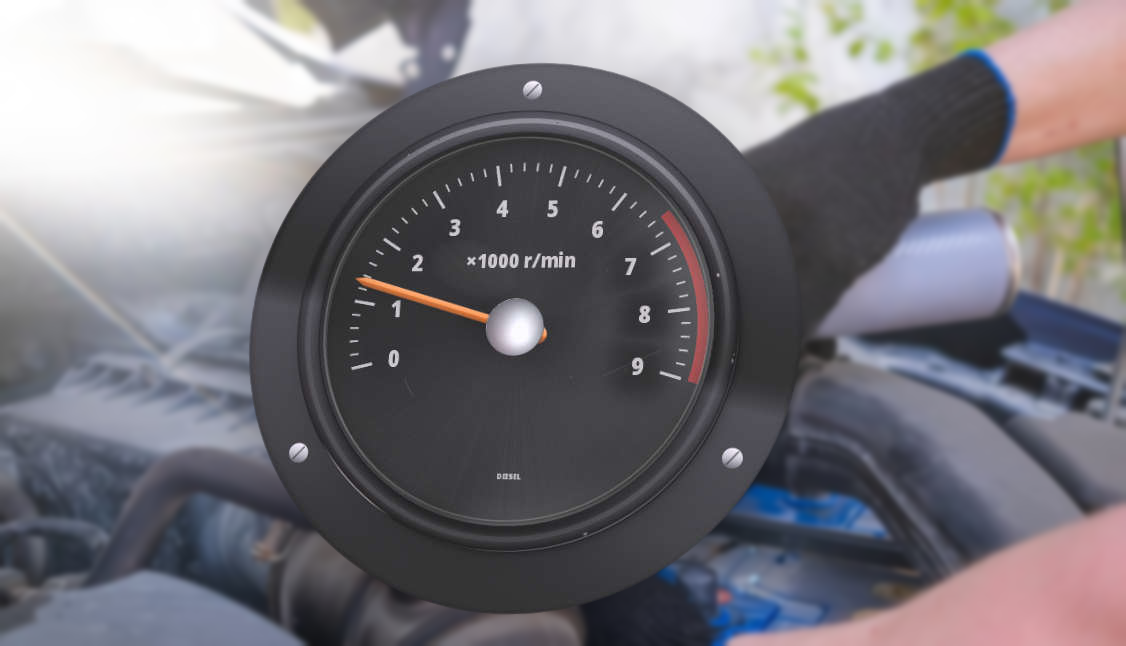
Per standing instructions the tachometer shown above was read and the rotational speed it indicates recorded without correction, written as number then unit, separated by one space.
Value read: 1300 rpm
